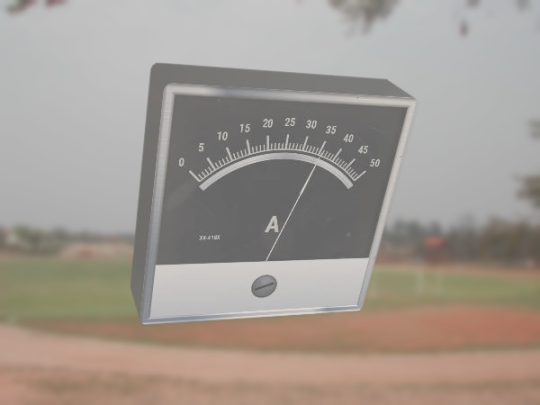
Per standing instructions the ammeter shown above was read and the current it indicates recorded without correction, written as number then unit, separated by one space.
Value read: 35 A
